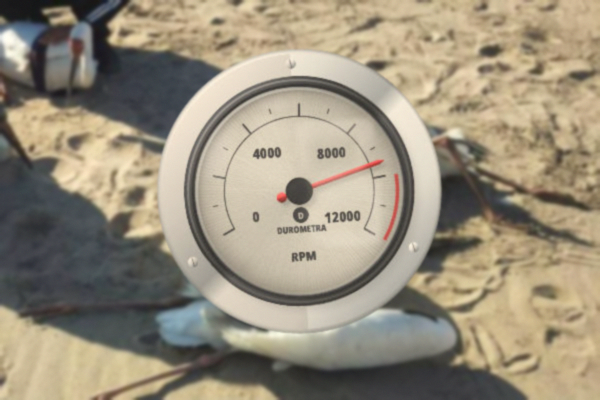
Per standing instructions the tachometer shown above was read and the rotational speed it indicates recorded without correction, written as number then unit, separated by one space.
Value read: 9500 rpm
